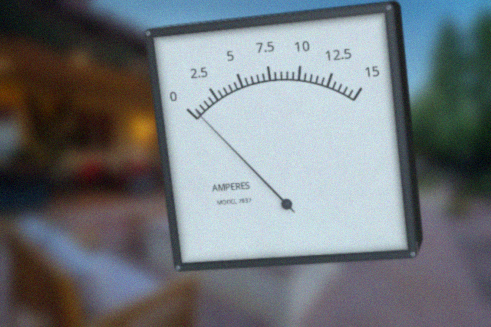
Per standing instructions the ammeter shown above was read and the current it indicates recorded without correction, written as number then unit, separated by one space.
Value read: 0.5 A
